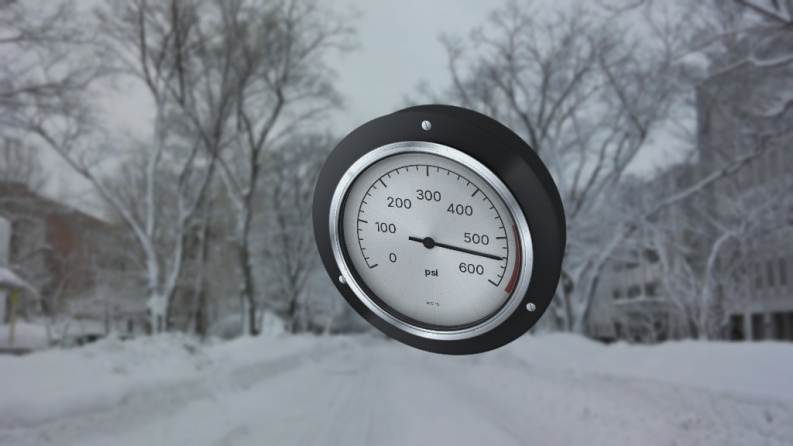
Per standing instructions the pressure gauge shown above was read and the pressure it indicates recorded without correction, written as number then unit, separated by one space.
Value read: 540 psi
